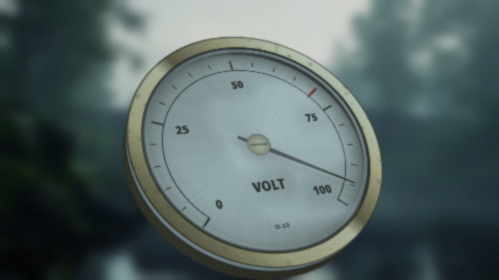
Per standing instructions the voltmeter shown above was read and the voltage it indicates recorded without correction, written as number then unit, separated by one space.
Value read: 95 V
